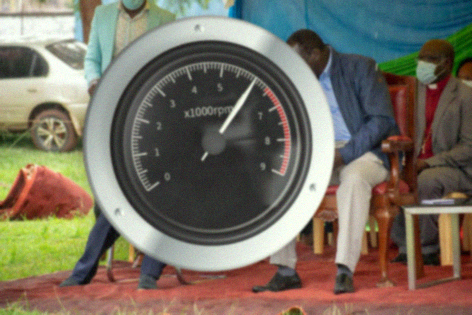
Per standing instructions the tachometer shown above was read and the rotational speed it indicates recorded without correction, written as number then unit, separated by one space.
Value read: 6000 rpm
